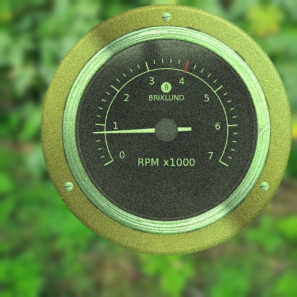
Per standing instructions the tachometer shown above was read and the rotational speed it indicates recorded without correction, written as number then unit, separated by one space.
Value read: 800 rpm
